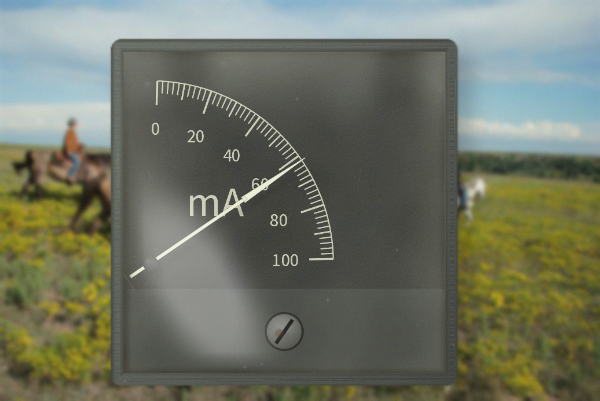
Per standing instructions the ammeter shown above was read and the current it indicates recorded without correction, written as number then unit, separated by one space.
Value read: 62 mA
